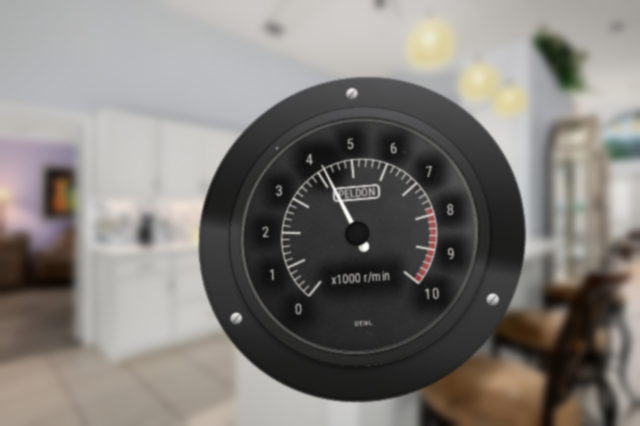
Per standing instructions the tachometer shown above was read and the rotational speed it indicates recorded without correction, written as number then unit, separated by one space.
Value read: 4200 rpm
